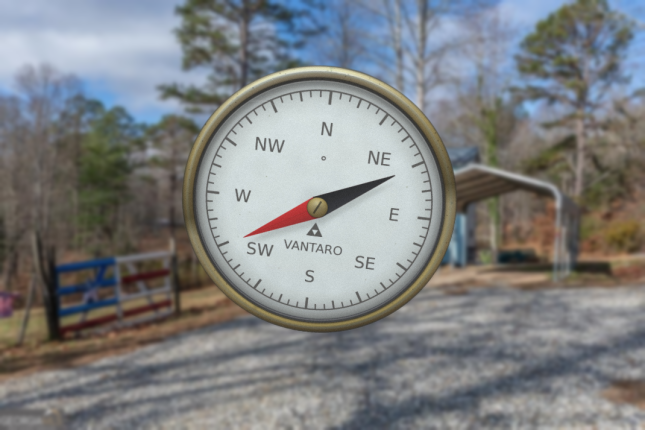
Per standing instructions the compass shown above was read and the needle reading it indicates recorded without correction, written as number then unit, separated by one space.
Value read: 240 °
